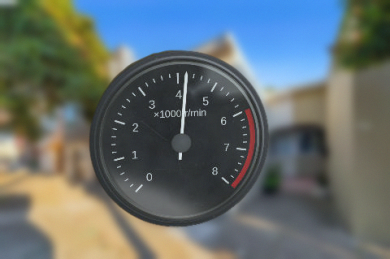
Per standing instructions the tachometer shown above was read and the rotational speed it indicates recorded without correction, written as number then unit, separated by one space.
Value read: 4200 rpm
